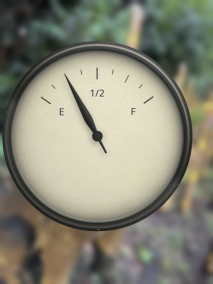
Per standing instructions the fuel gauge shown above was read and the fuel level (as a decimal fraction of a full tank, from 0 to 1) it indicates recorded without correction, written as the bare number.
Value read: 0.25
